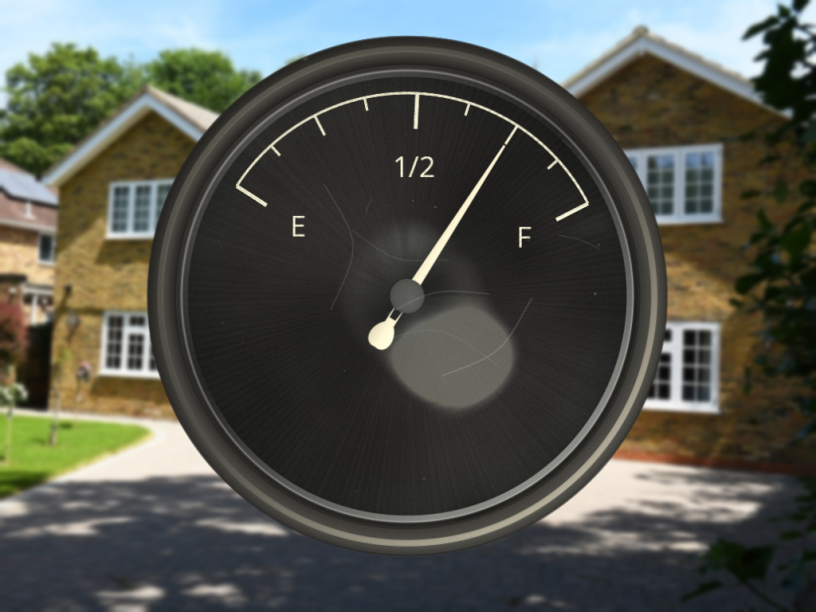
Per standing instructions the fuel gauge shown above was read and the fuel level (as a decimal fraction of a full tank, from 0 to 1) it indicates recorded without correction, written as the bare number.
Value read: 0.75
